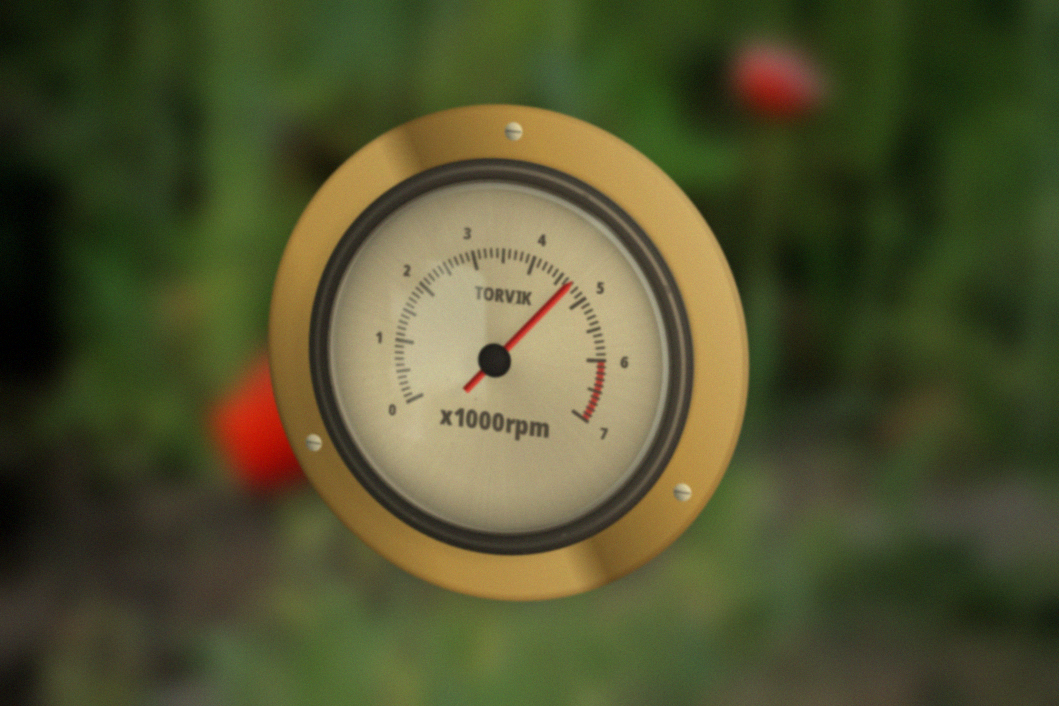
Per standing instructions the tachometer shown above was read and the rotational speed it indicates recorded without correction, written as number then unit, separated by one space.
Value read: 4700 rpm
